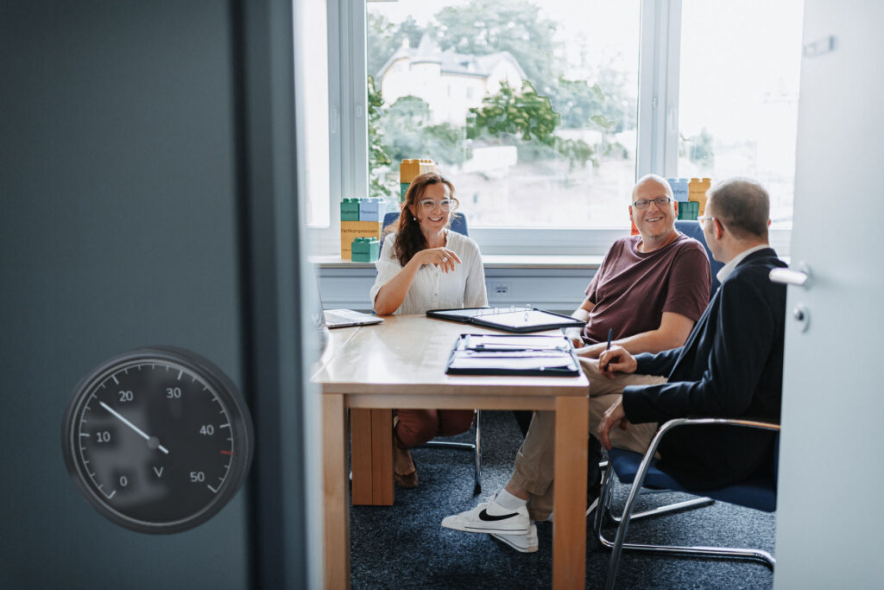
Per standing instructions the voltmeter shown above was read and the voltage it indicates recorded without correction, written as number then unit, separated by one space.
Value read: 16 V
